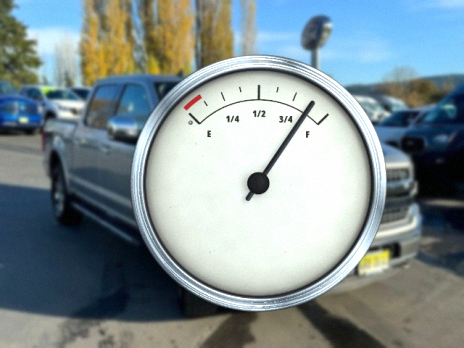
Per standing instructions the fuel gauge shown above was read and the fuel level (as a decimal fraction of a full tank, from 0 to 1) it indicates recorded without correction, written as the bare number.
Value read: 0.875
